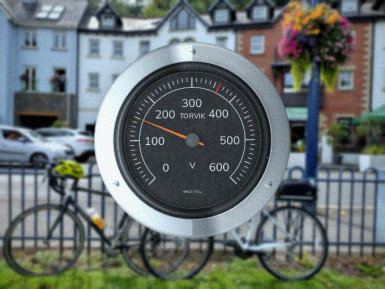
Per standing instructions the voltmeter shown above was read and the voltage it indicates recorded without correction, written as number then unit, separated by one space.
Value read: 150 V
